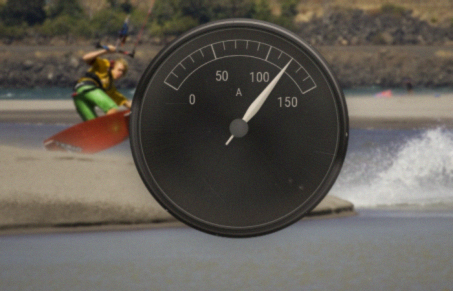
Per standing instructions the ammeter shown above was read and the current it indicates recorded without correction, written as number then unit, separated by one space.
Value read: 120 A
